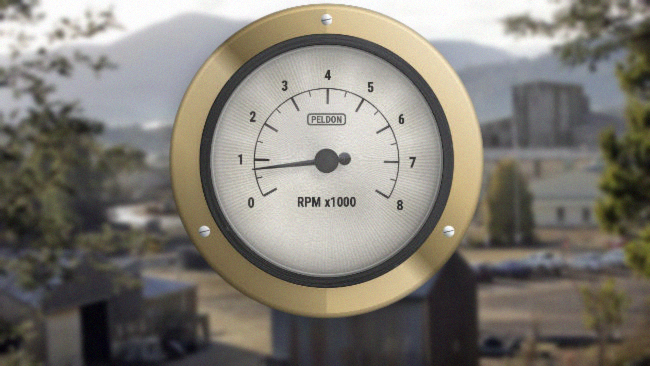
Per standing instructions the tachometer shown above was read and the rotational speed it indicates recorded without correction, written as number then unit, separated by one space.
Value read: 750 rpm
